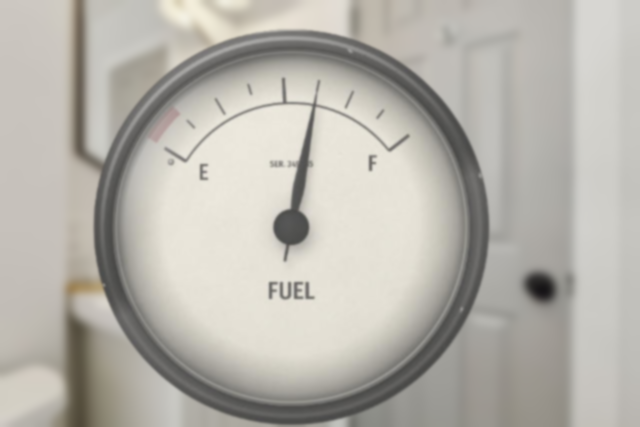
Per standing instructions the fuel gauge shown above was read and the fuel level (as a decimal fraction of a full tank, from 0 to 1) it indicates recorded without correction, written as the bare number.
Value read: 0.625
